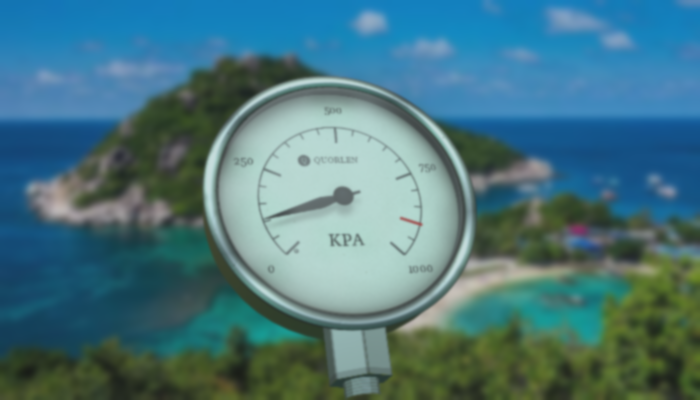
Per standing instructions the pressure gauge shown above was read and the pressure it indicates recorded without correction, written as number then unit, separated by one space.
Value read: 100 kPa
